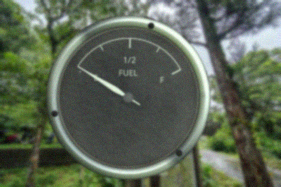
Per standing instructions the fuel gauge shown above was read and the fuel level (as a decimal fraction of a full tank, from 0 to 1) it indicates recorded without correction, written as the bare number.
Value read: 0
